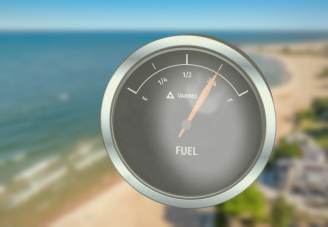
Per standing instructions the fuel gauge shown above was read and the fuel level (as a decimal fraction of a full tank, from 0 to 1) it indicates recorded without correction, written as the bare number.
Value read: 0.75
